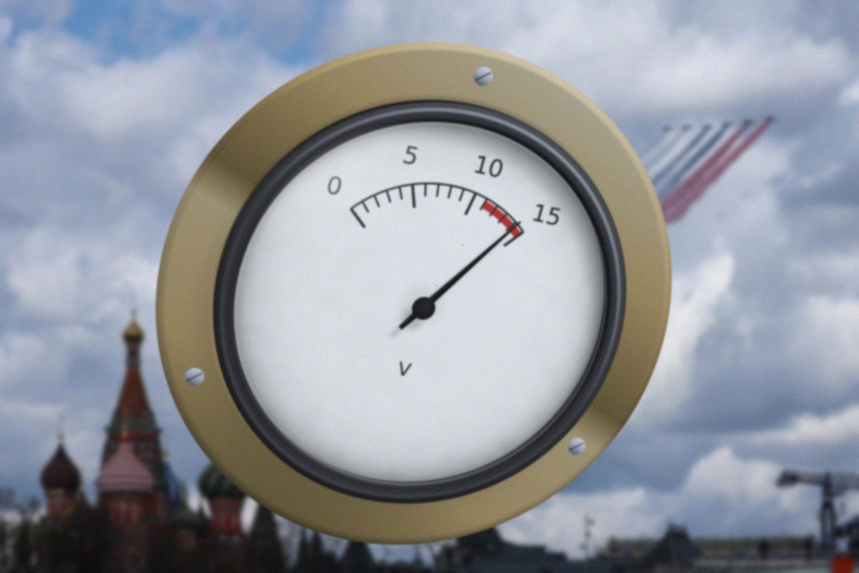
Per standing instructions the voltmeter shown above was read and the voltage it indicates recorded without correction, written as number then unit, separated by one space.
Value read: 14 V
